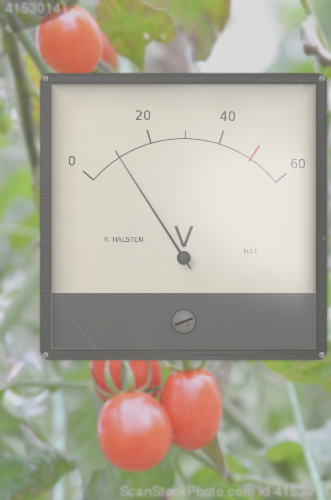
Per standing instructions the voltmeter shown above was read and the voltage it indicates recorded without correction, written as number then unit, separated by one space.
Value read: 10 V
